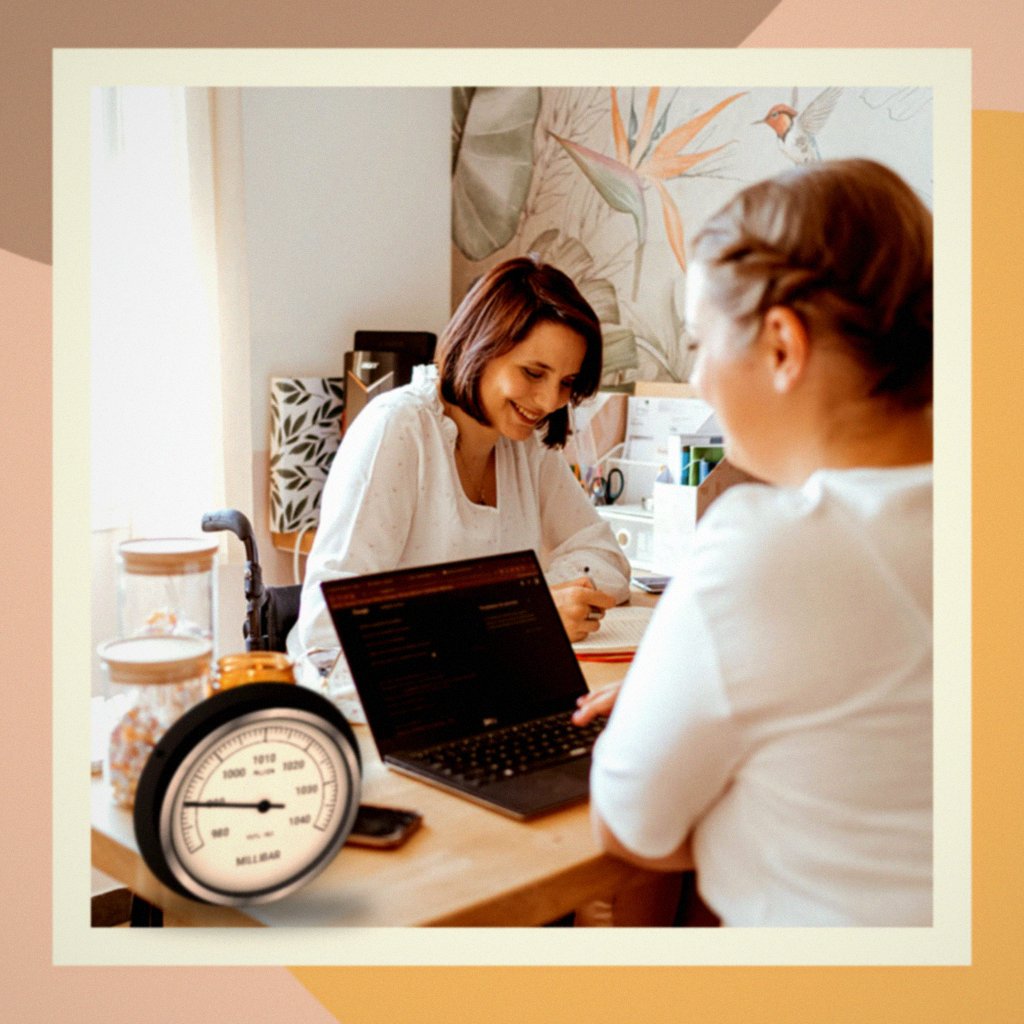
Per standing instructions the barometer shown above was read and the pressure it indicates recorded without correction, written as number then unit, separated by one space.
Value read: 990 mbar
